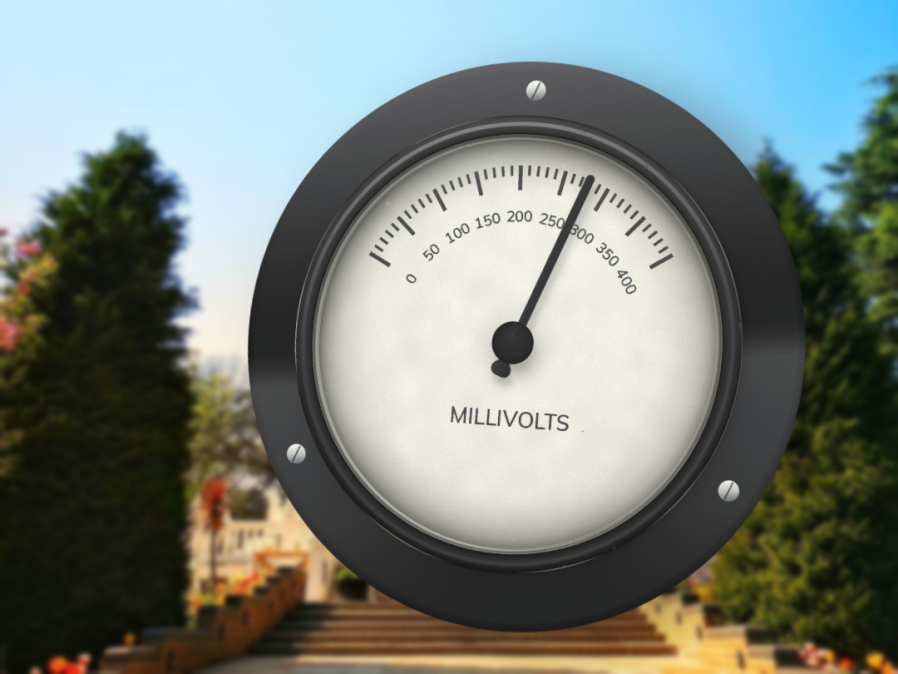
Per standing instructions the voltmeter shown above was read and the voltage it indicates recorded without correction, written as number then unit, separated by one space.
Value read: 280 mV
